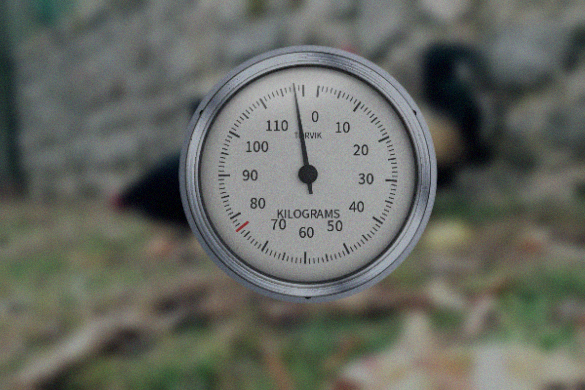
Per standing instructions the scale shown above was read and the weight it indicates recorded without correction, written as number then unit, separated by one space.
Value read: 118 kg
